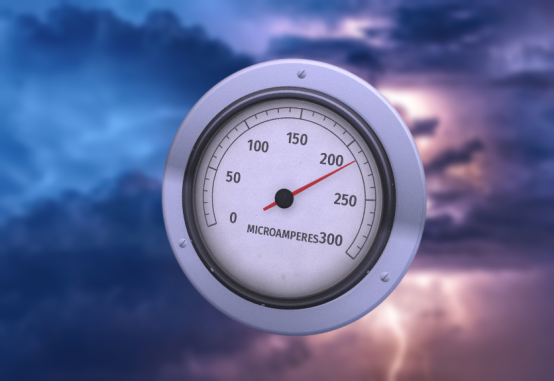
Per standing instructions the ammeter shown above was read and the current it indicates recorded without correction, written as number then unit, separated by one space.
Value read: 215 µA
